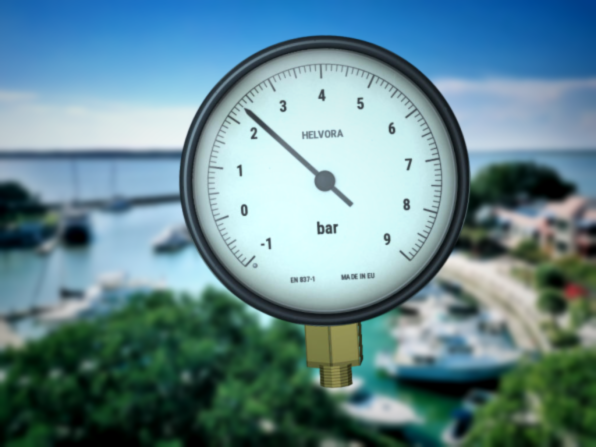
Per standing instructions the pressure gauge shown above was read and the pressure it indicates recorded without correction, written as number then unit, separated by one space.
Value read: 2.3 bar
